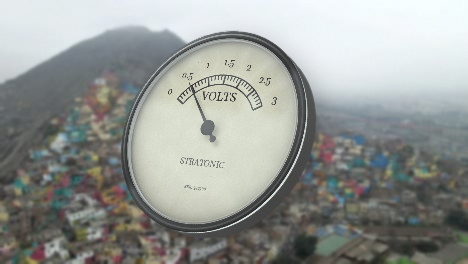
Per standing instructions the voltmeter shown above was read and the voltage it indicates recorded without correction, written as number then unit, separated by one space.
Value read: 0.5 V
